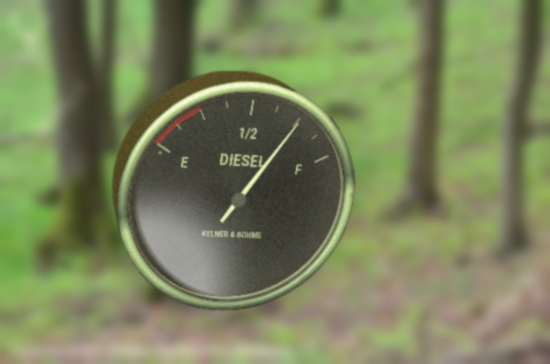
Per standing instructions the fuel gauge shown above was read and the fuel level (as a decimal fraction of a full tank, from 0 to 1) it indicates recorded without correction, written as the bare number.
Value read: 0.75
